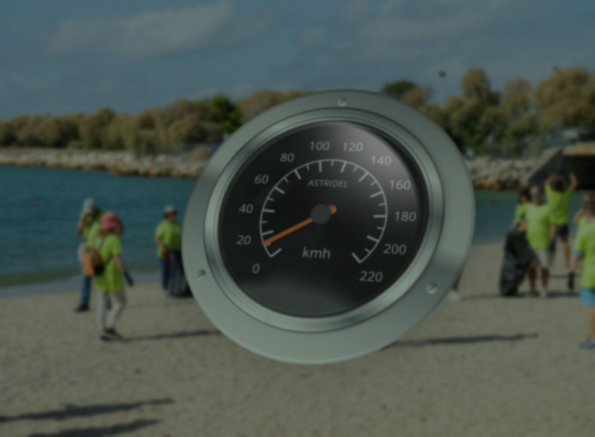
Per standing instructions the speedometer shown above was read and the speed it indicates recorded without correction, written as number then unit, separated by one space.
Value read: 10 km/h
